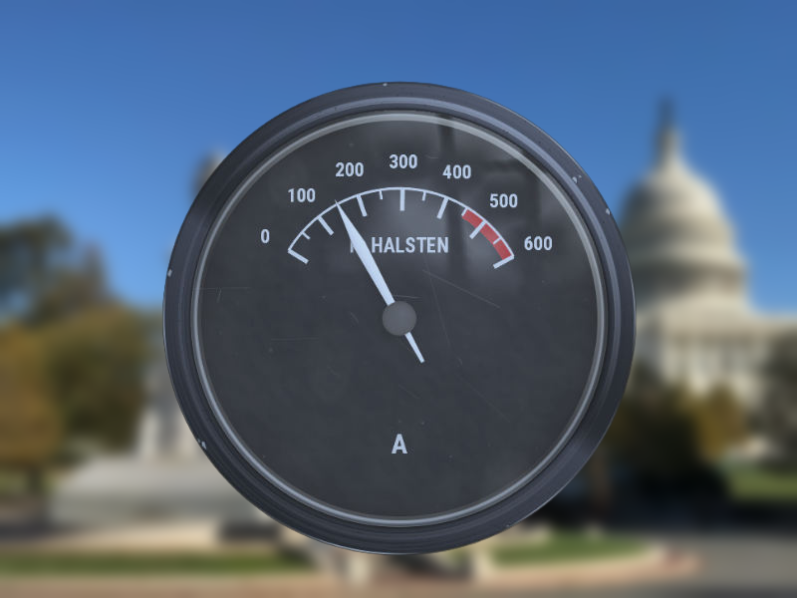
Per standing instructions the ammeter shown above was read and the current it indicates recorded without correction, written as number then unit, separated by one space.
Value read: 150 A
